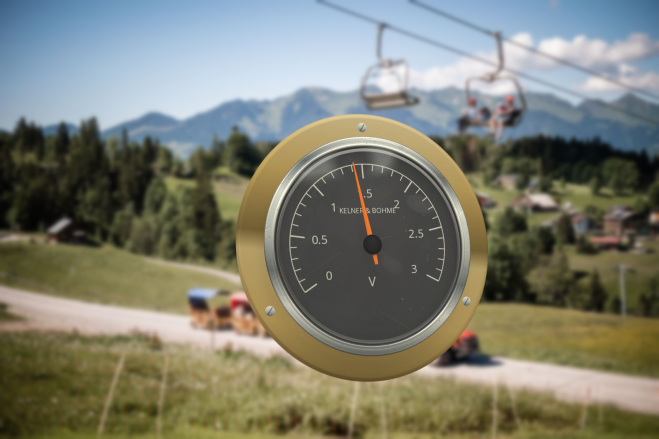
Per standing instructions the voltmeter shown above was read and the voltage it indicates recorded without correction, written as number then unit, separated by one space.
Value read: 1.4 V
